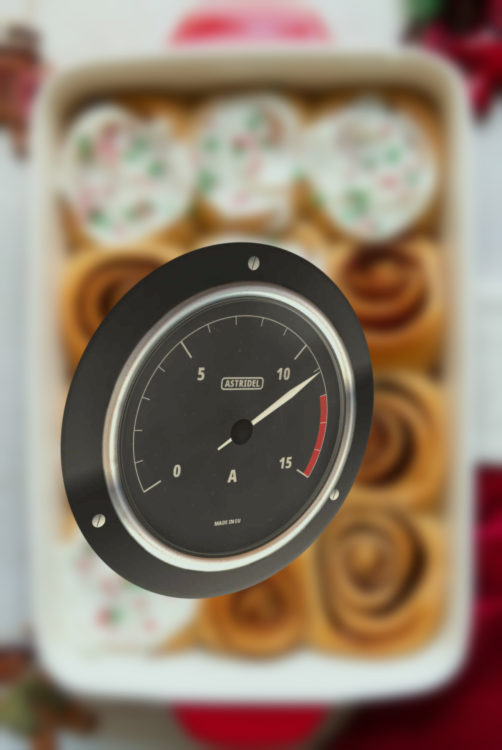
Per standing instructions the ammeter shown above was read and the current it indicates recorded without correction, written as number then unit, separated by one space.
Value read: 11 A
